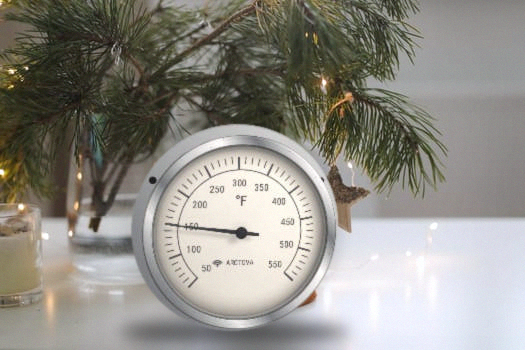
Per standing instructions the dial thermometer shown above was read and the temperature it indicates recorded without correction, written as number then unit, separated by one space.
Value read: 150 °F
